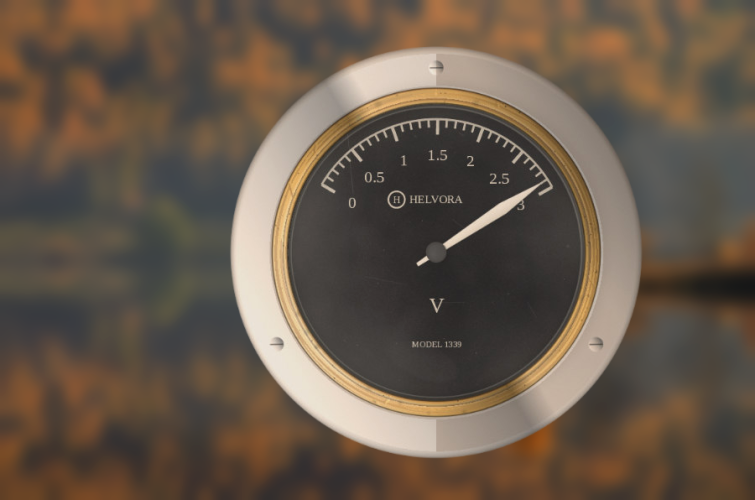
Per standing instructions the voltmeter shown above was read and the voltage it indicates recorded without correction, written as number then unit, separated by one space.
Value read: 2.9 V
